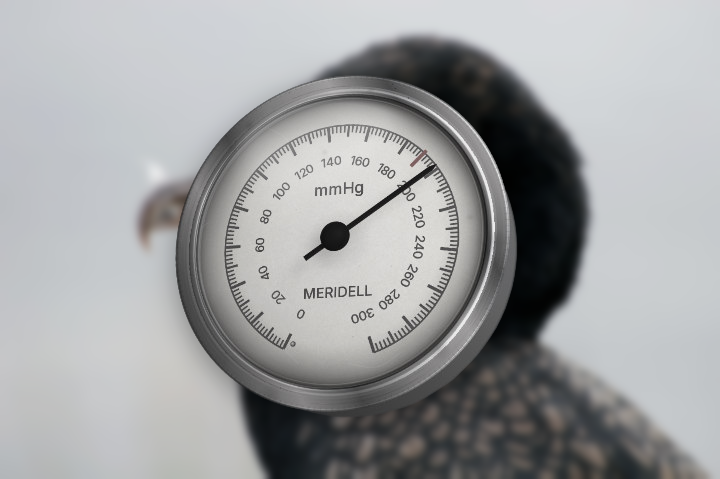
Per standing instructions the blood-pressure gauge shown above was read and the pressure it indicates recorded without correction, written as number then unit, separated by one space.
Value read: 200 mmHg
